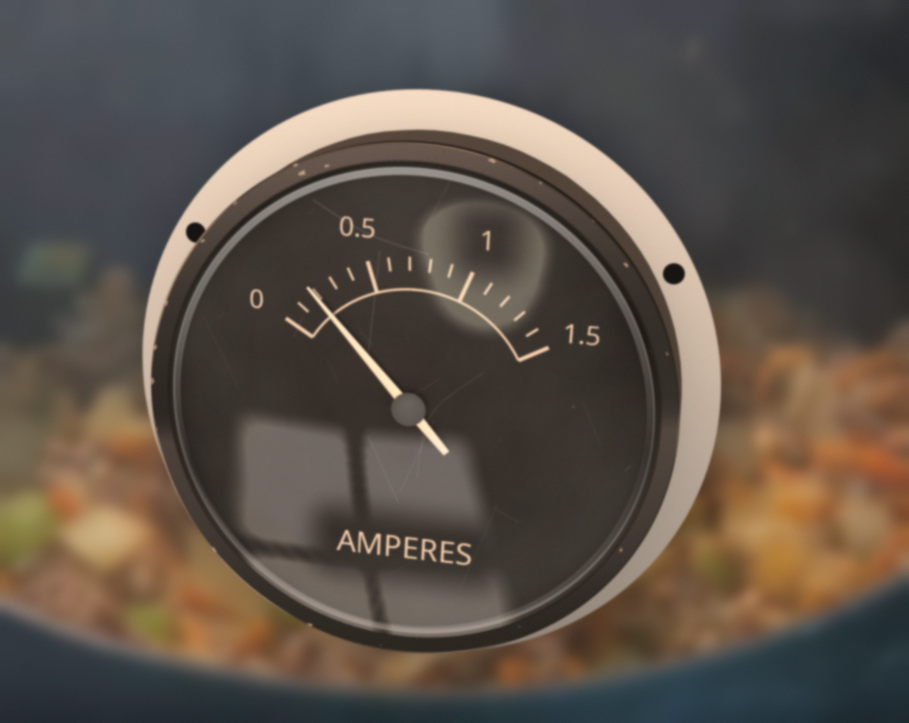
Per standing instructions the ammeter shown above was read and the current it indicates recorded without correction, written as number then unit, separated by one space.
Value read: 0.2 A
